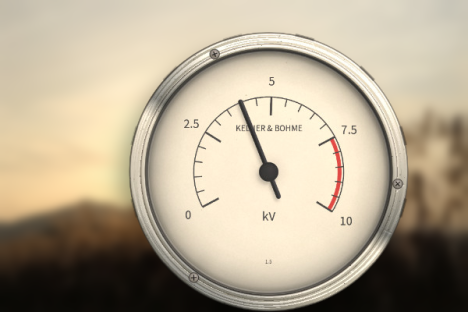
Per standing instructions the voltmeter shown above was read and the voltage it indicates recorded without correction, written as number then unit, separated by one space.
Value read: 4 kV
